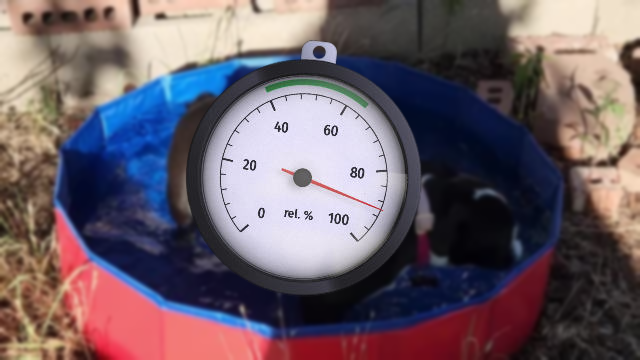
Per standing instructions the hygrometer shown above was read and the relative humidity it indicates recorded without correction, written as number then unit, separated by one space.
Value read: 90 %
